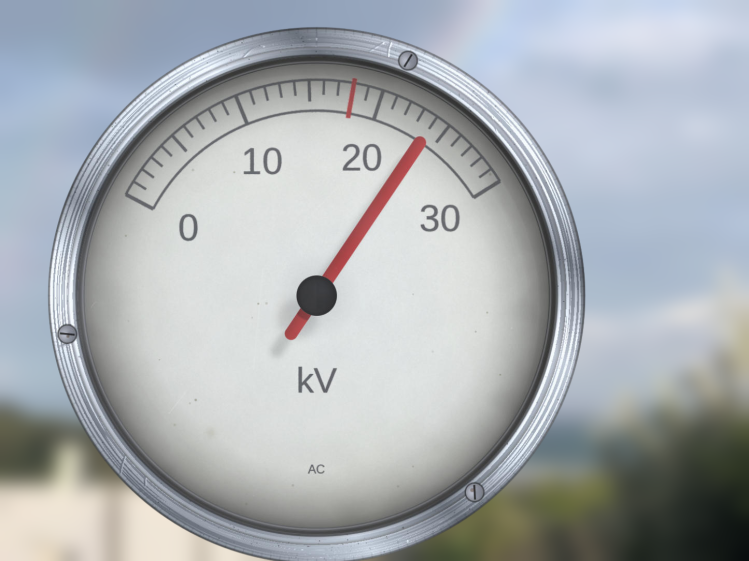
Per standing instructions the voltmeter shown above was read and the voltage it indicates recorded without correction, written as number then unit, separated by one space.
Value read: 24 kV
